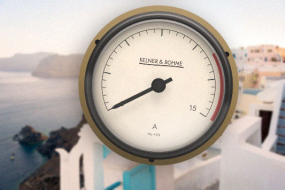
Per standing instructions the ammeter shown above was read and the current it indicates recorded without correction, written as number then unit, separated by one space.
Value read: 0 A
